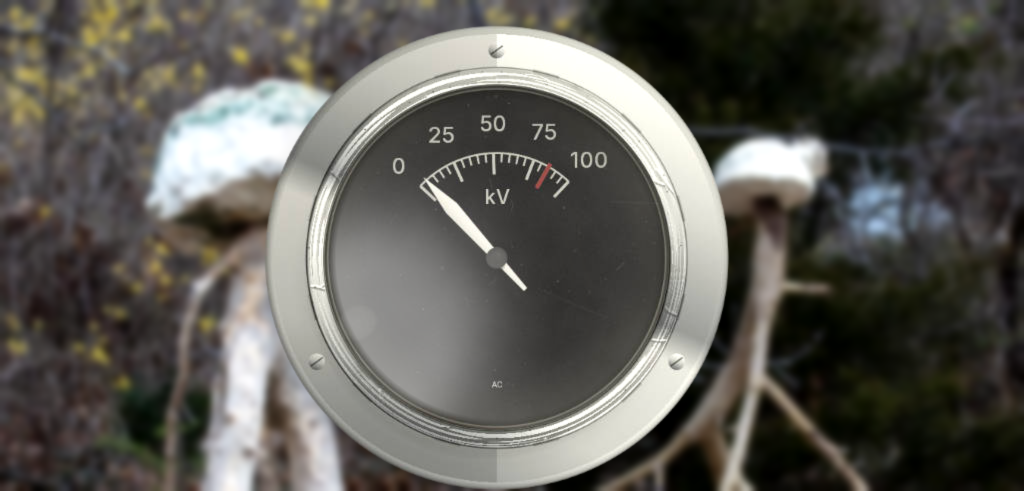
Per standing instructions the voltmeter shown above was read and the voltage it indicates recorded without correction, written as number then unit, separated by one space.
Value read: 5 kV
